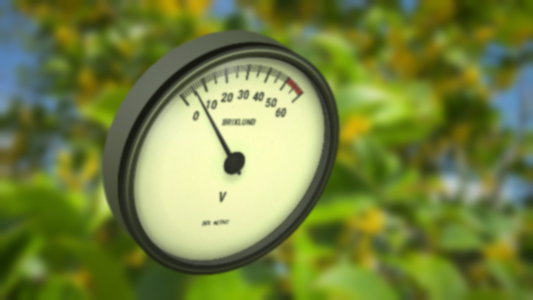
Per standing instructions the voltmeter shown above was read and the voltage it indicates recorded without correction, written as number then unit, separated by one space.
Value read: 5 V
